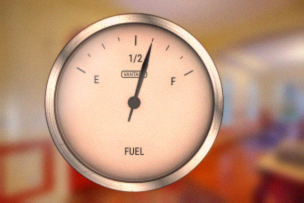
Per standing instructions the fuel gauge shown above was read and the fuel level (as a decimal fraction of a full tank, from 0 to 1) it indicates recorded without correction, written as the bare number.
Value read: 0.625
